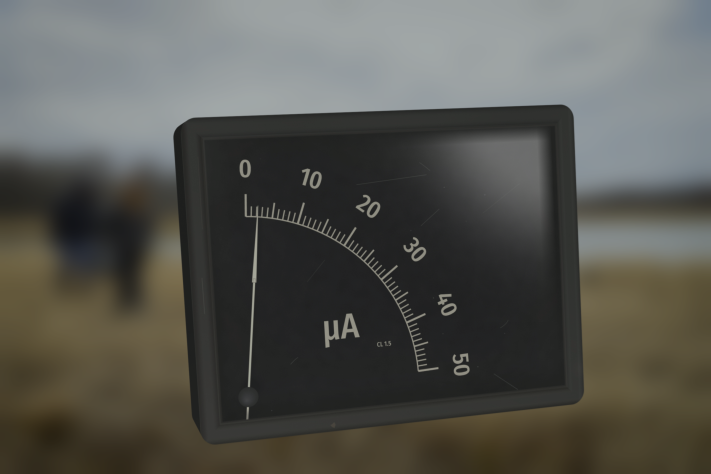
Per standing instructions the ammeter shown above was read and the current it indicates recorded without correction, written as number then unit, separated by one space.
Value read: 2 µA
